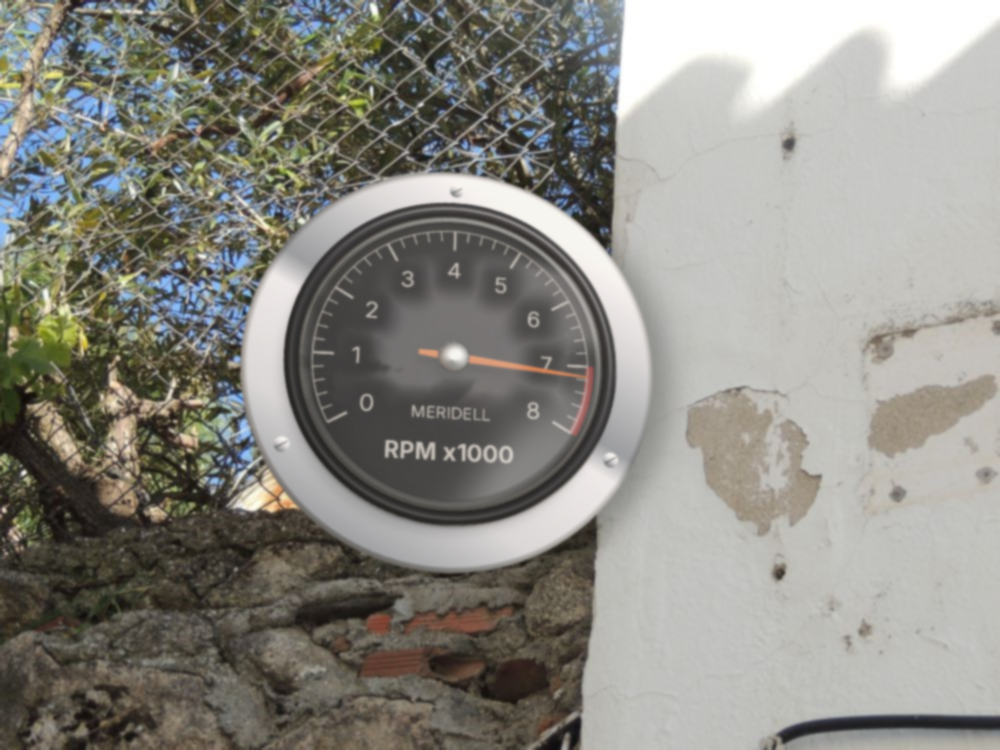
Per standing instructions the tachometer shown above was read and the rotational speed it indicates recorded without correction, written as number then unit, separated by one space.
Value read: 7200 rpm
